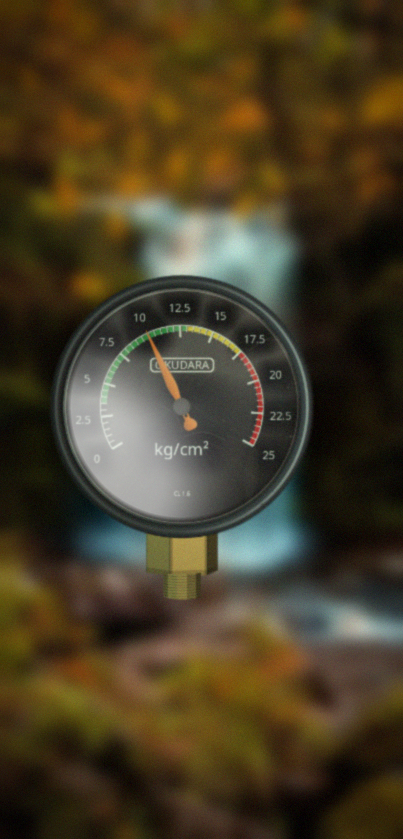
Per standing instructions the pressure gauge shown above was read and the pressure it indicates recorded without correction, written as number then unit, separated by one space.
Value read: 10 kg/cm²
